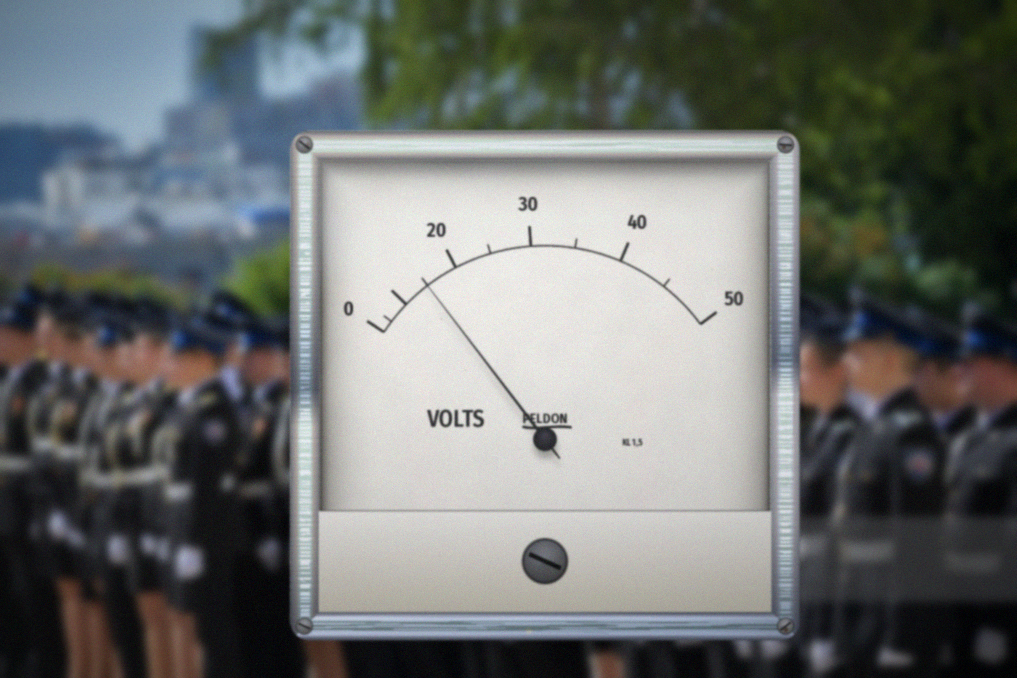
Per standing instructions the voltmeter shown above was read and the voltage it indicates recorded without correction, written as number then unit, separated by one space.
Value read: 15 V
